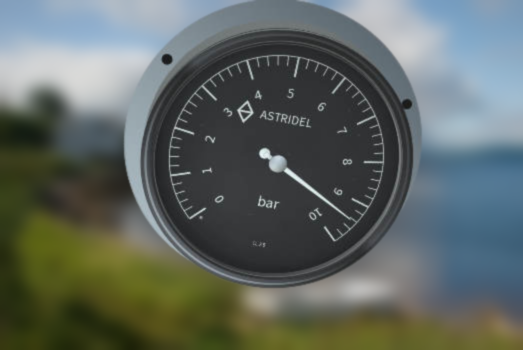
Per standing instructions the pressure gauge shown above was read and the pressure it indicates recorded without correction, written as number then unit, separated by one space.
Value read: 9.4 bar
